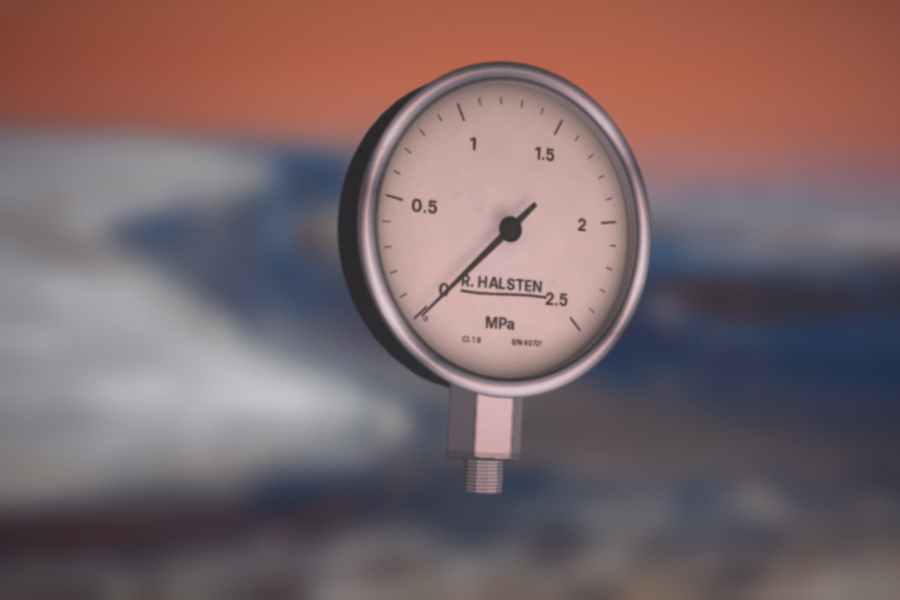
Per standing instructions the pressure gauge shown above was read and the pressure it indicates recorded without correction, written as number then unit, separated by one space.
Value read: 0 MPa
